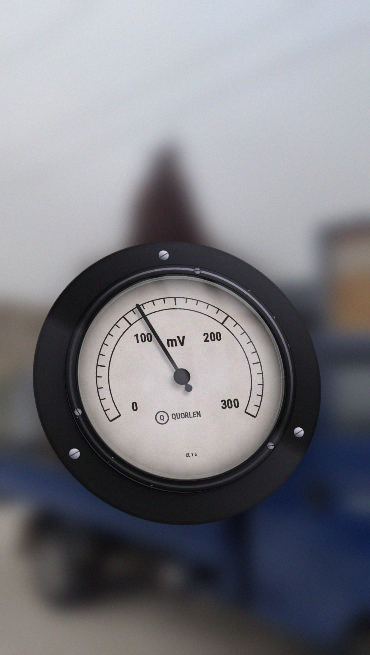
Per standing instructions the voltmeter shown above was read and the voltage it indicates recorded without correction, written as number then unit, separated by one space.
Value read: 115 mV
